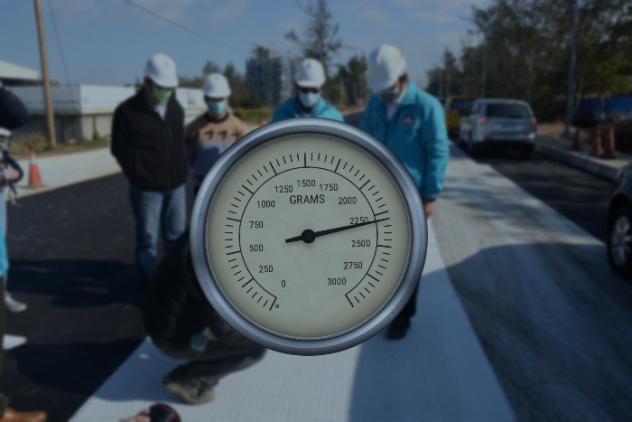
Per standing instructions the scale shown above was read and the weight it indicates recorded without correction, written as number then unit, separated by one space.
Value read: 2300 g
